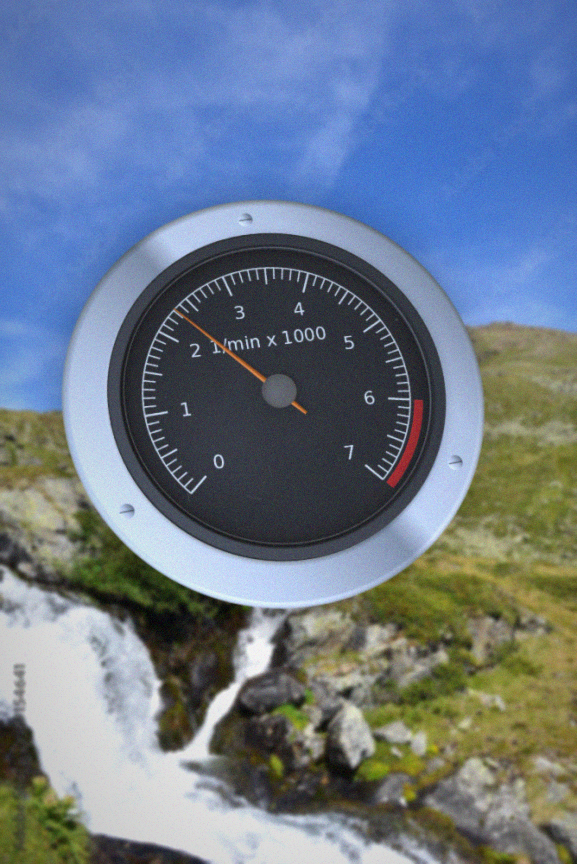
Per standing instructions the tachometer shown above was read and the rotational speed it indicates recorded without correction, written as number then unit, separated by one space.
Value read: 2300 rpm
